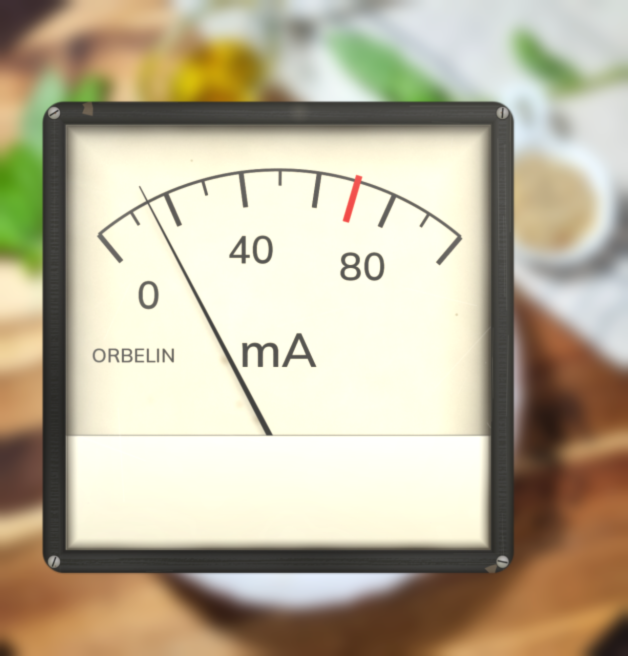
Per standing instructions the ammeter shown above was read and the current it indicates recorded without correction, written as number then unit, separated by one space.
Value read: 15 mA
